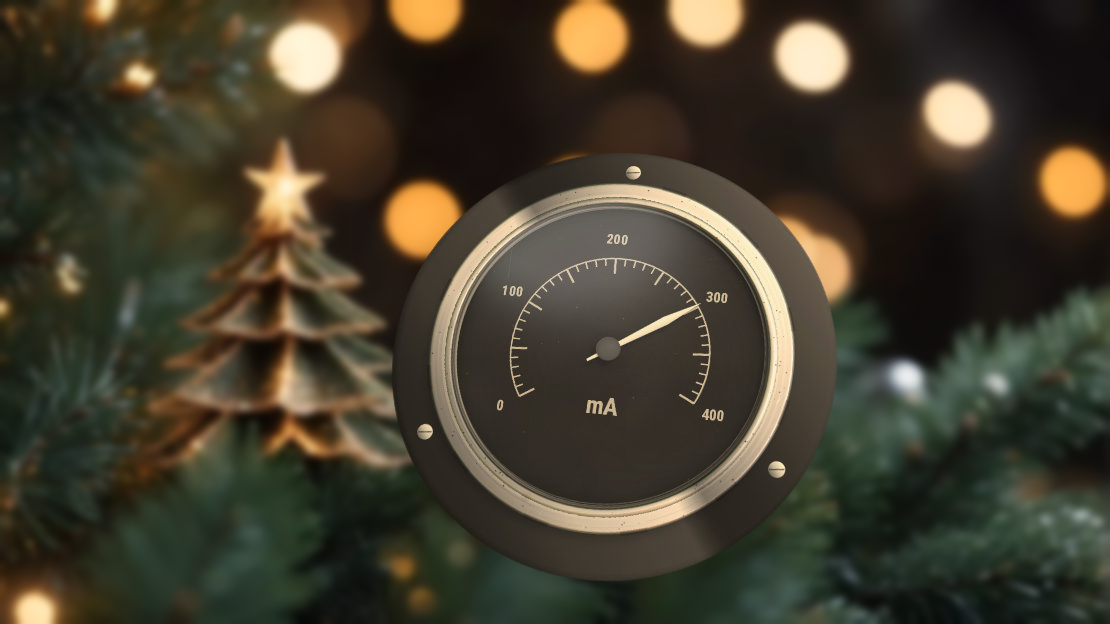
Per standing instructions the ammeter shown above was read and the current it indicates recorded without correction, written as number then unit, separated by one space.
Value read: 300 mA
